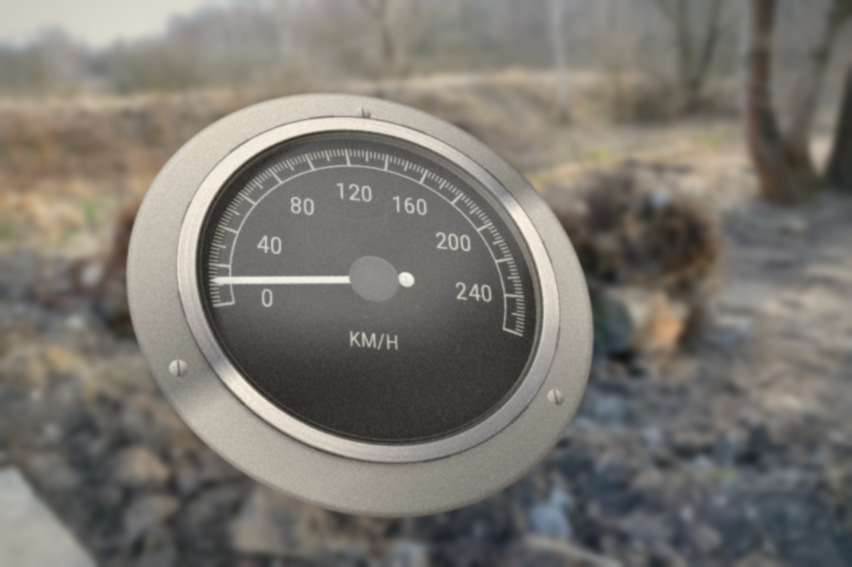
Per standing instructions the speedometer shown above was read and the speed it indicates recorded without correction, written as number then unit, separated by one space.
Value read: 10 km/h
